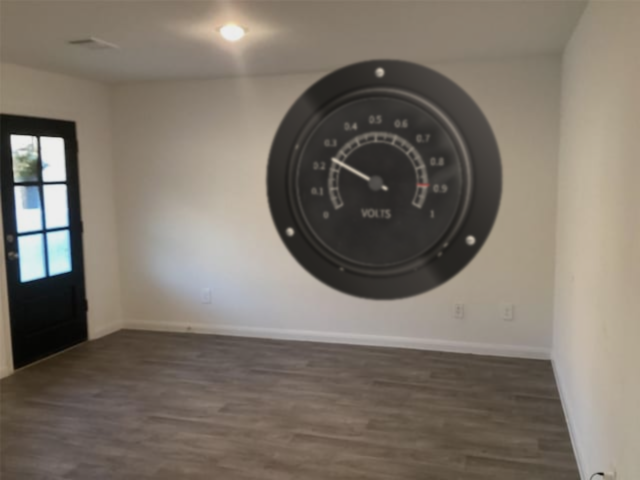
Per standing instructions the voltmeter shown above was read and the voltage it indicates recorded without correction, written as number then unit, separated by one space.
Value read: 0.25 V
